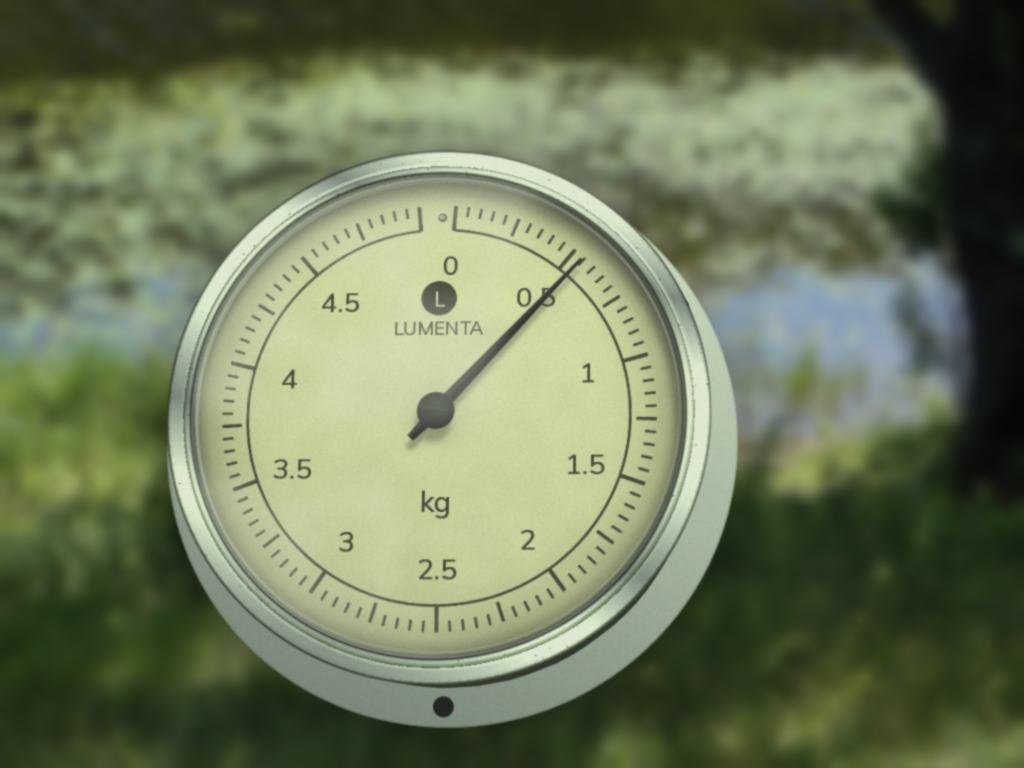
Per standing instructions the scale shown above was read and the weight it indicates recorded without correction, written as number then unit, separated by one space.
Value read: 0.55 kg
